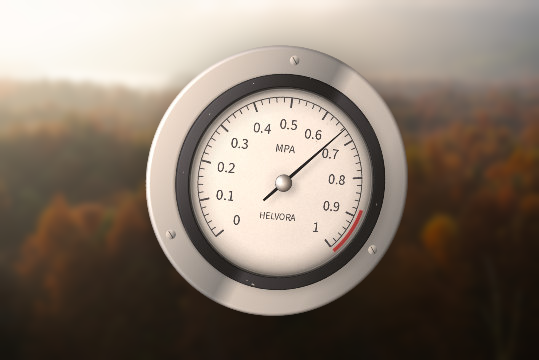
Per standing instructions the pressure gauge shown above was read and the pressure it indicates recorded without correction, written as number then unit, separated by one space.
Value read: 0.66 MPa
